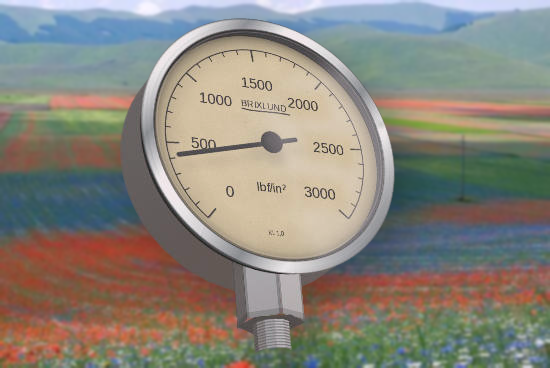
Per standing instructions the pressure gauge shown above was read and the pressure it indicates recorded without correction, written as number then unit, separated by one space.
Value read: 400 psi
